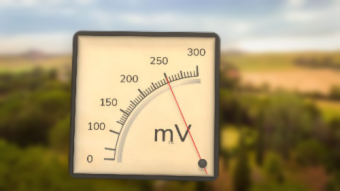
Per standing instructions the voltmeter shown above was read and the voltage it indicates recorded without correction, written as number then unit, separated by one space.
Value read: 250 mV
